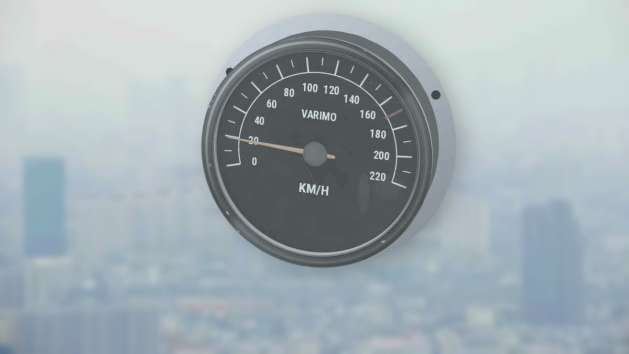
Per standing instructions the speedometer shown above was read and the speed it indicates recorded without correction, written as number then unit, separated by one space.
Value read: 20 km/h
